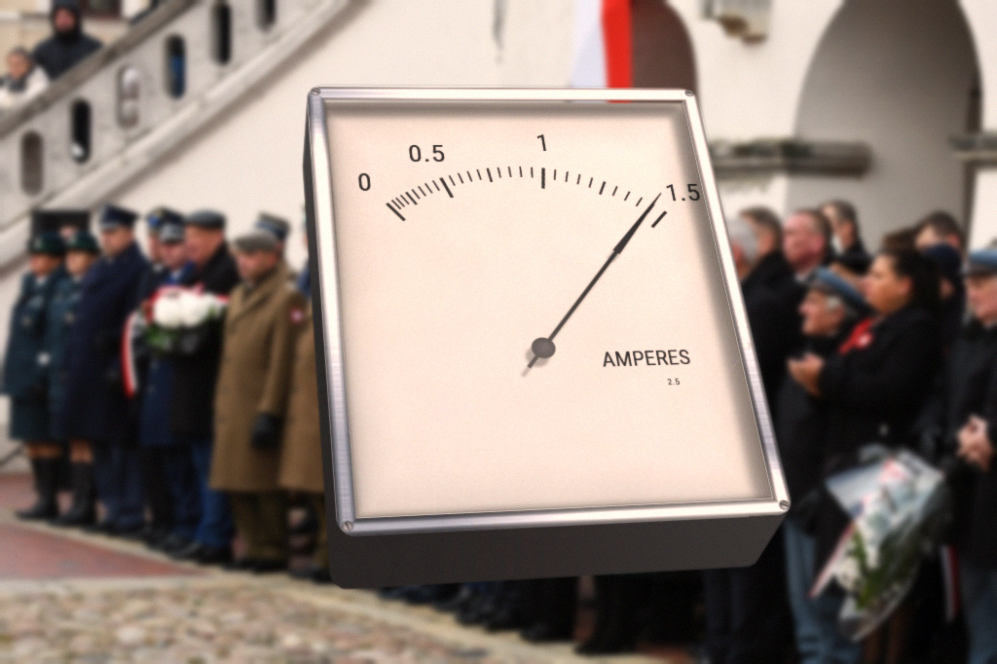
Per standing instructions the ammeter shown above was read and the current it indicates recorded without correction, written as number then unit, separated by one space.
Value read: 1.45 A
